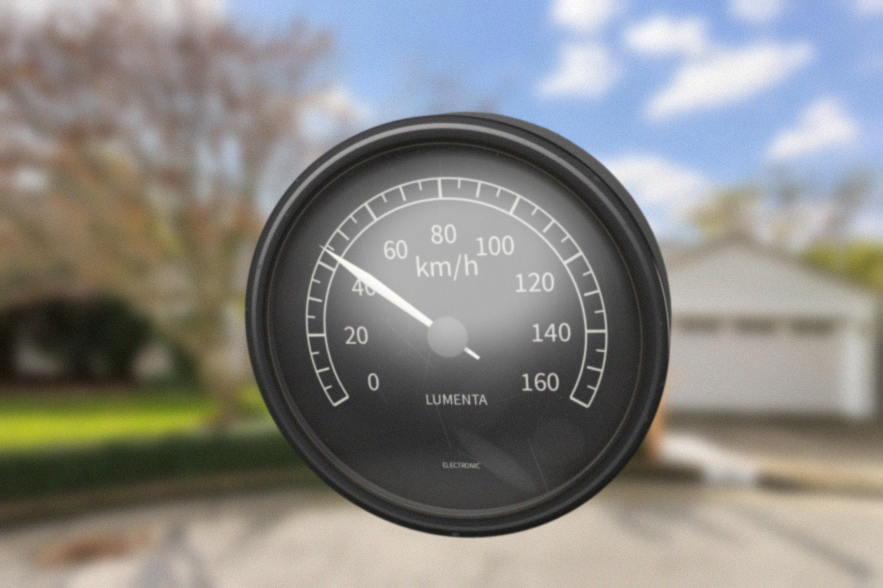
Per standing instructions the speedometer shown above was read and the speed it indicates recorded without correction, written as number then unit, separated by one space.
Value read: 45 km/h
